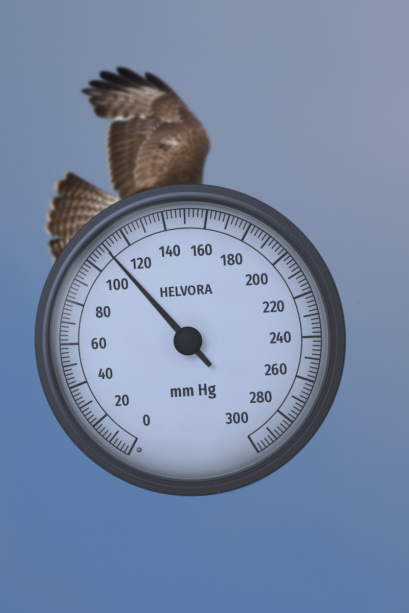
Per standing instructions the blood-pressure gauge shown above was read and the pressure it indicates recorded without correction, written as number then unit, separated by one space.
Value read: 110 mmHg
